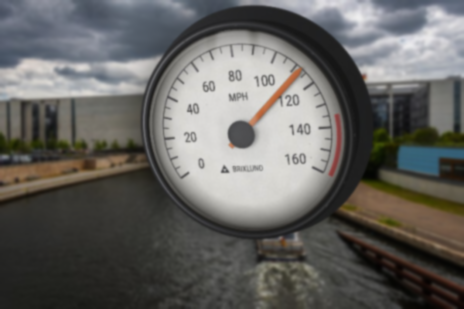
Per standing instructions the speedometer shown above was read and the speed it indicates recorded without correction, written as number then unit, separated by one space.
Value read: 112.5 mph
